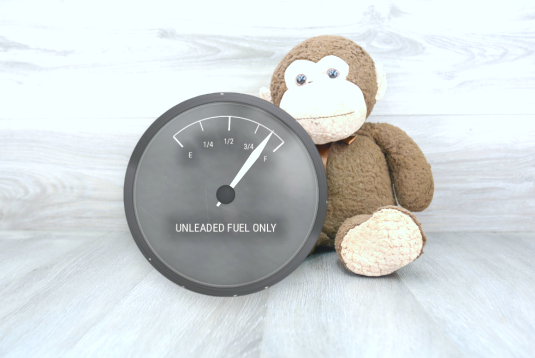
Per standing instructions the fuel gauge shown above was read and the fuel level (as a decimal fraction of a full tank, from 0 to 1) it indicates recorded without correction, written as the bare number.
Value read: 0.875
